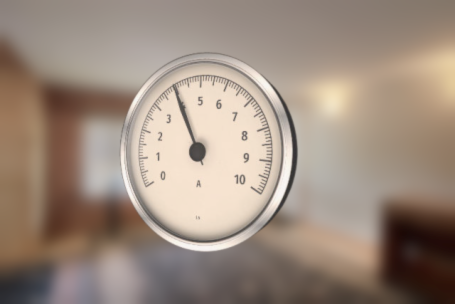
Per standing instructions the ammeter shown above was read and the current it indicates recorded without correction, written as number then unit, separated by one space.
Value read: 4 A
